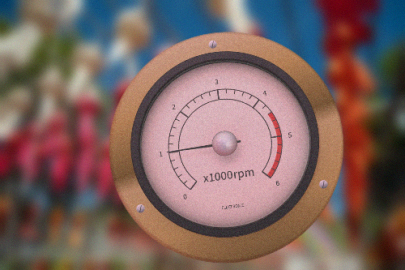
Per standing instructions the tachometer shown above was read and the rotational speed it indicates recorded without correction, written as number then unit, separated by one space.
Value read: 1000 rpm
